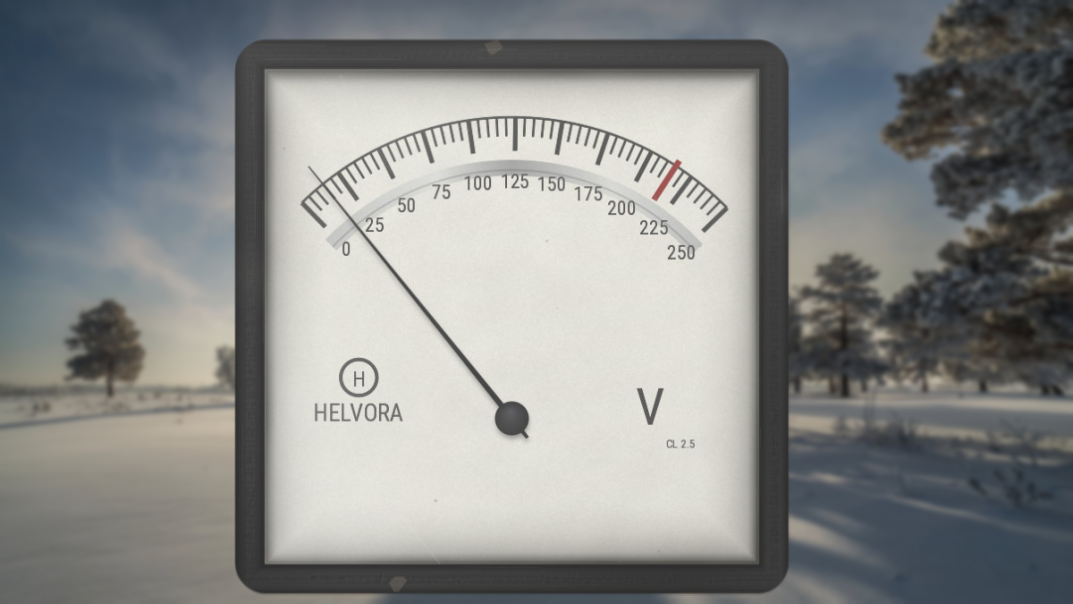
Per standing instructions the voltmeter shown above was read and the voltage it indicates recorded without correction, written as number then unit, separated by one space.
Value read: 15 V
